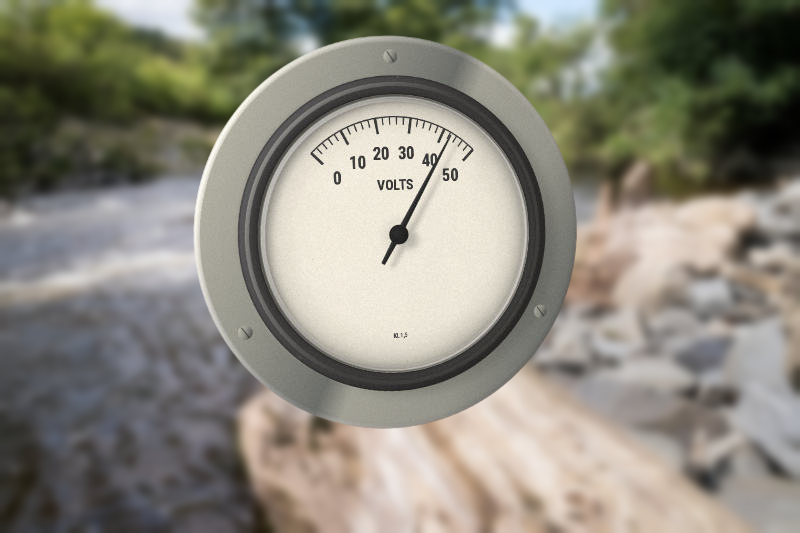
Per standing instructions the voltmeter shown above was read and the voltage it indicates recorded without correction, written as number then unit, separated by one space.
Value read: 42 V
